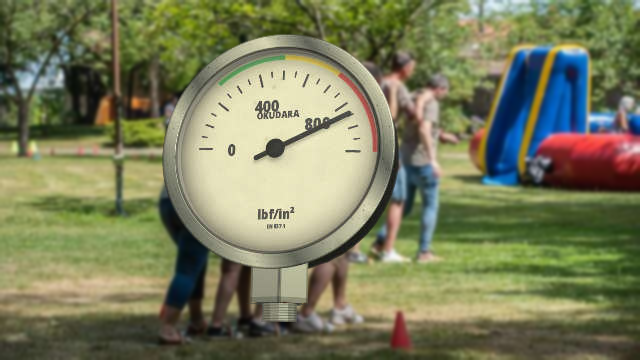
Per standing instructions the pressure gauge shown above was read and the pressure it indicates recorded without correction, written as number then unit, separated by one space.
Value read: 850 psi
